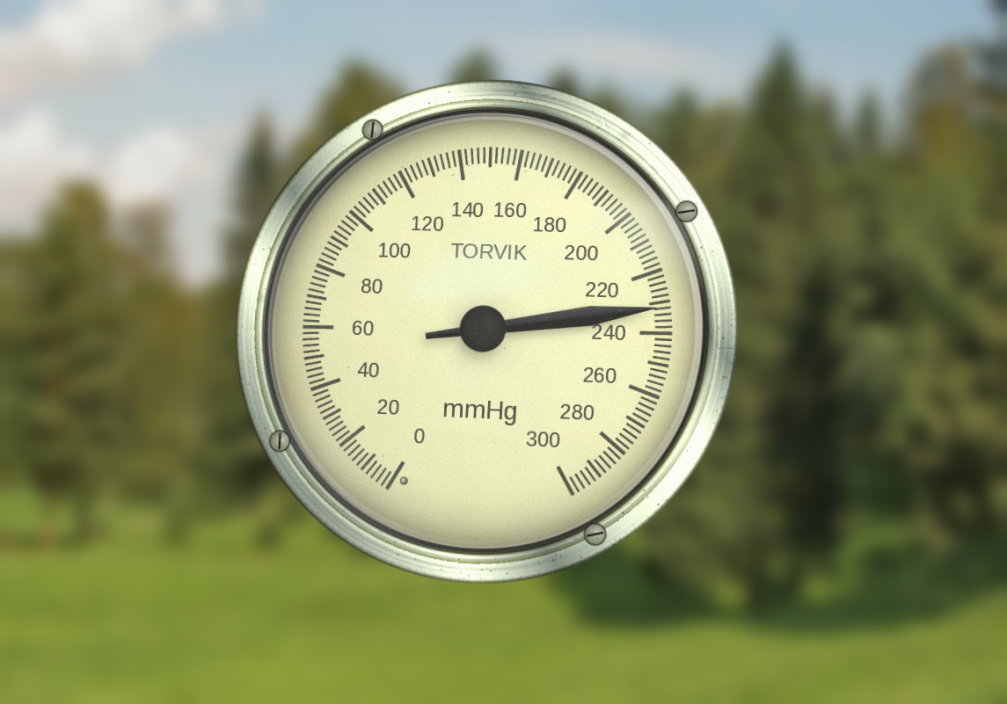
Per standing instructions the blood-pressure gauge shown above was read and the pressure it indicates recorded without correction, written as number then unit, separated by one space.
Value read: 232 mmHg
